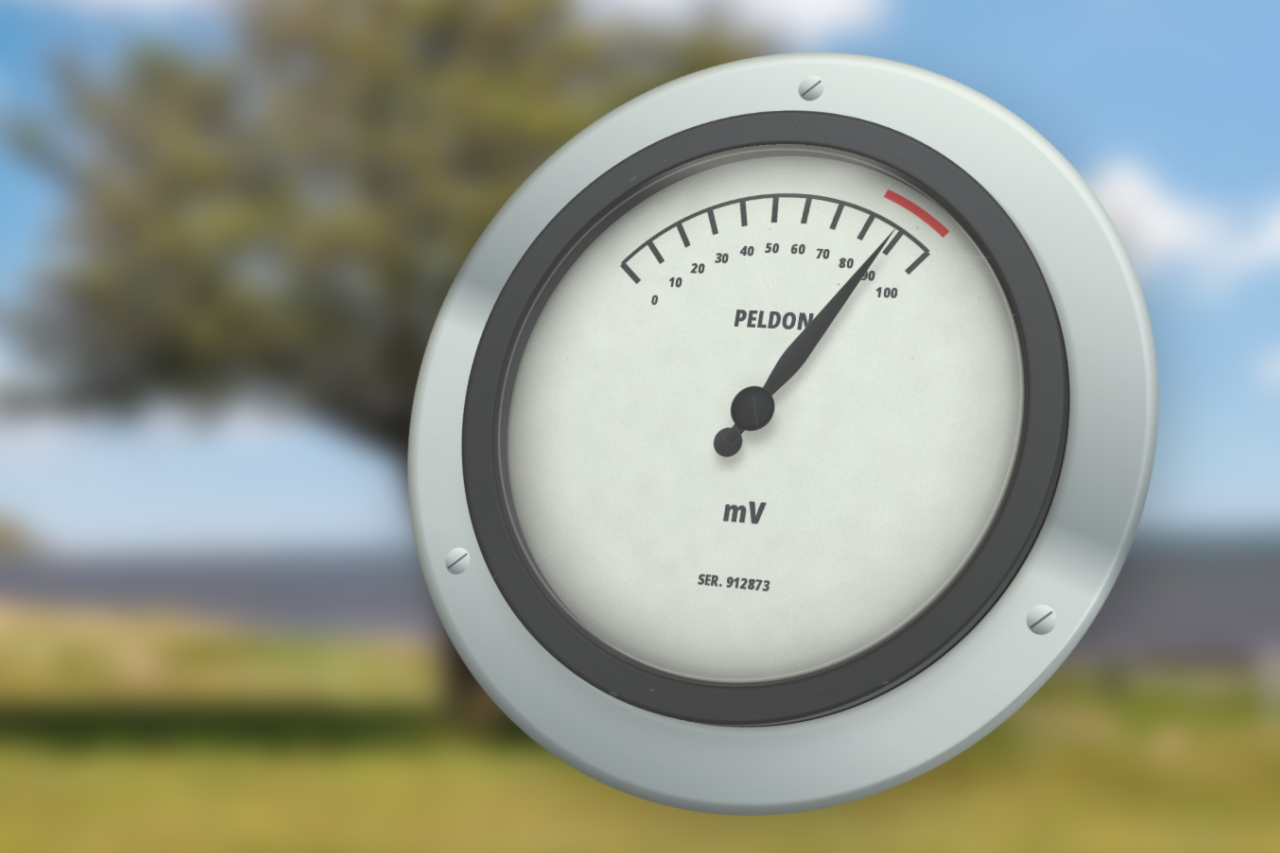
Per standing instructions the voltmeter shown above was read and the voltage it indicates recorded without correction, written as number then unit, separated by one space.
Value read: 90 mV
